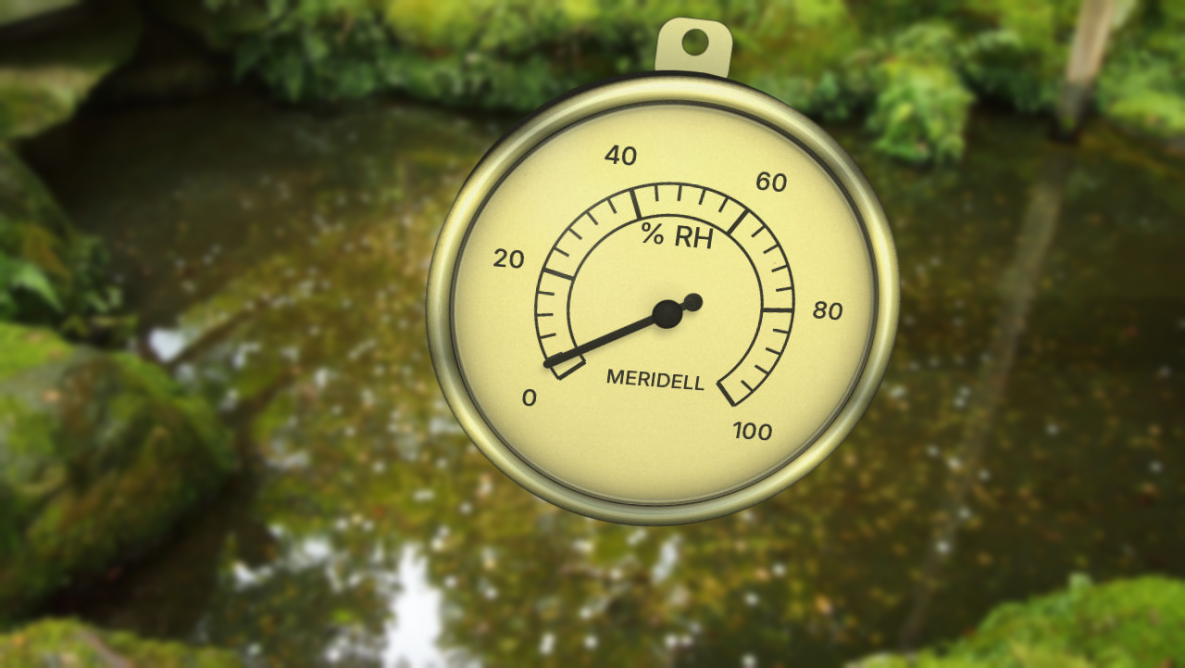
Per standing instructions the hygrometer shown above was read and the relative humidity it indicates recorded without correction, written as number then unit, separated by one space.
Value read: 4 %
